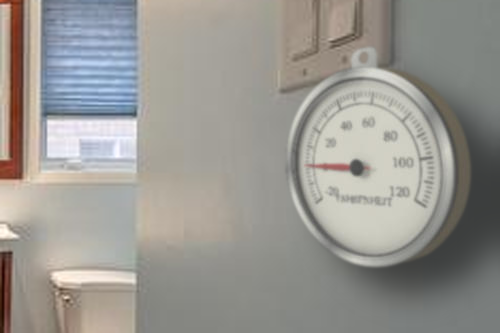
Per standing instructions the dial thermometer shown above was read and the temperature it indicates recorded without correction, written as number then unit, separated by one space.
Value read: 0 °F
